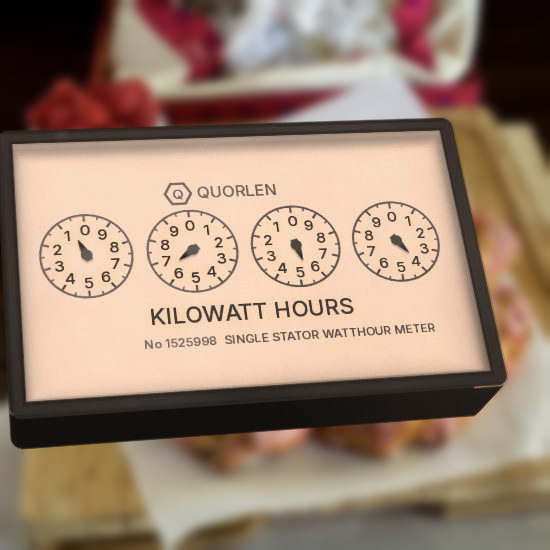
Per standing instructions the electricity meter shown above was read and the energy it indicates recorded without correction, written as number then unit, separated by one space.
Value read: 654 kWh
